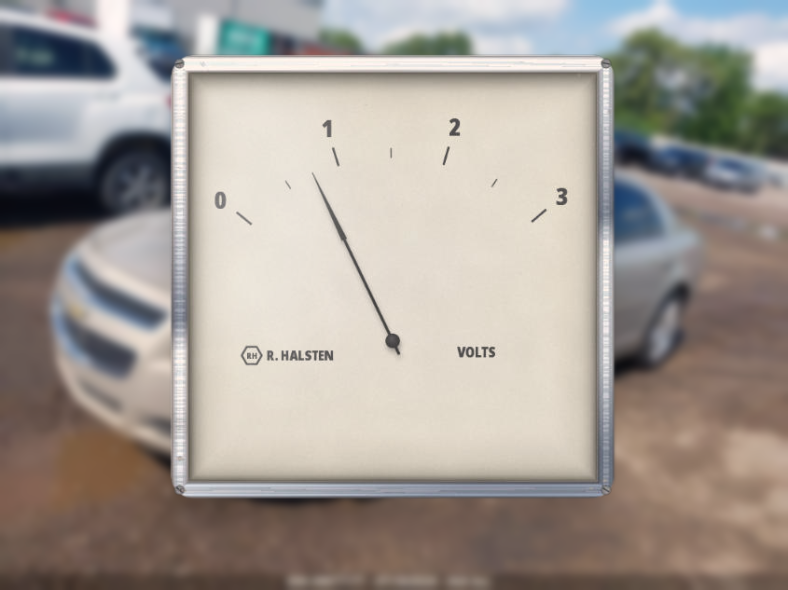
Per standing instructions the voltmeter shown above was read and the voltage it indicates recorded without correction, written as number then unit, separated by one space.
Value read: 0.75 V
